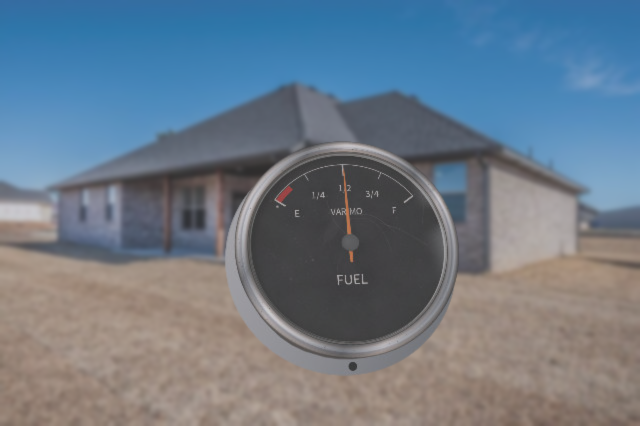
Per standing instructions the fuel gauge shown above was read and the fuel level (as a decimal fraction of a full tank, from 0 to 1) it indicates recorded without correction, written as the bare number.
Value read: 0.5
